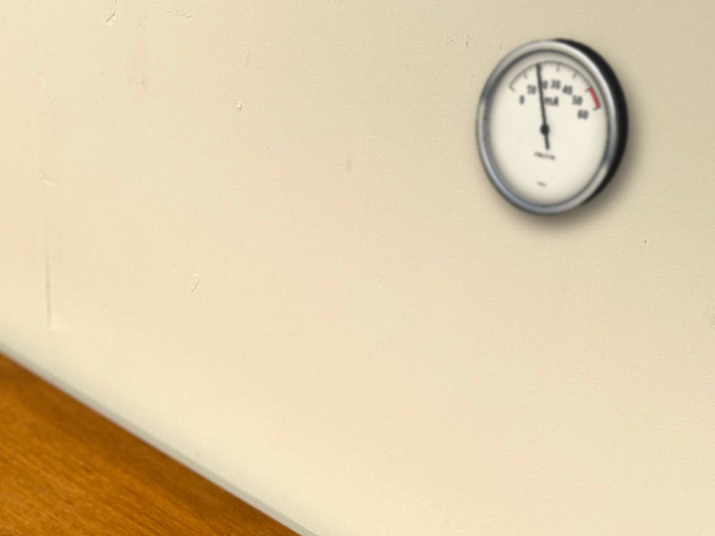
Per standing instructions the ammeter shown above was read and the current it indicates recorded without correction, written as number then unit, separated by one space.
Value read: 20 mA
